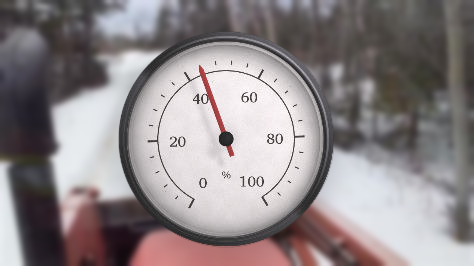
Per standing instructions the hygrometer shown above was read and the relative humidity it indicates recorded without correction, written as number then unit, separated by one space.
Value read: 44 %
